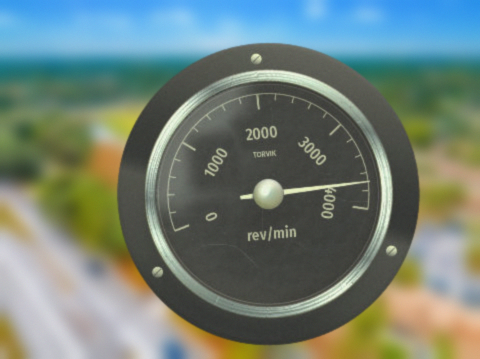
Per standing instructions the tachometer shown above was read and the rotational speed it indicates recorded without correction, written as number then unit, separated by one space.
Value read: 3700 rpm
